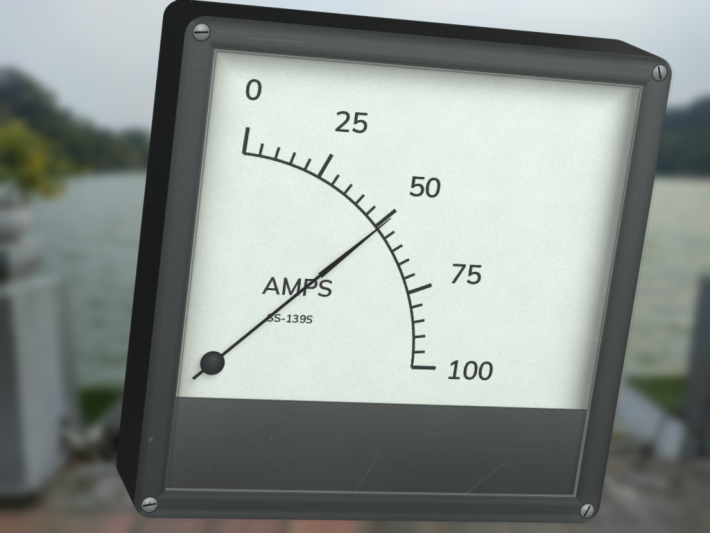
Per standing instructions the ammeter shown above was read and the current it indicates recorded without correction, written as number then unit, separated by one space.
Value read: 50 A
